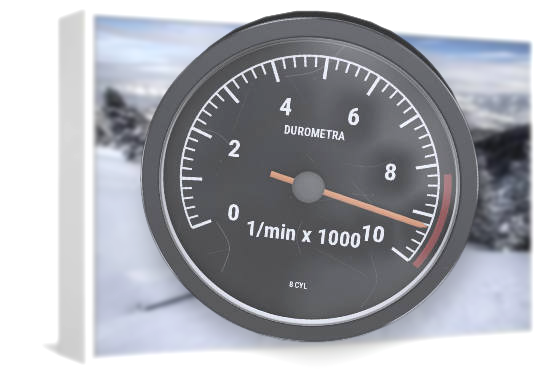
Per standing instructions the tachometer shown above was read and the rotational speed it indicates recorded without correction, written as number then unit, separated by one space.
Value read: 9200 rpm
